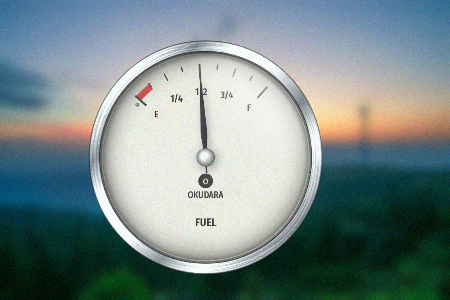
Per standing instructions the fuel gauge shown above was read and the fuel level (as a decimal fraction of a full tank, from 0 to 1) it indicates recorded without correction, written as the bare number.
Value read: 0.5
